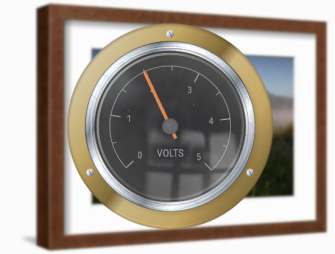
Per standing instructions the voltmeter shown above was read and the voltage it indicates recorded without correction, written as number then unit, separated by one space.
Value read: 2 V
